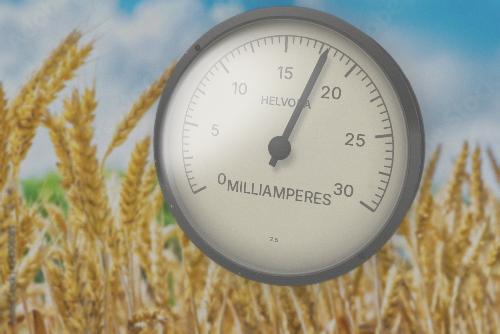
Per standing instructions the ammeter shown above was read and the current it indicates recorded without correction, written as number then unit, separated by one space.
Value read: 18 mA
